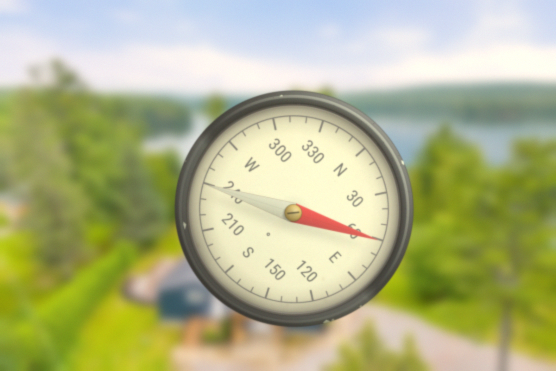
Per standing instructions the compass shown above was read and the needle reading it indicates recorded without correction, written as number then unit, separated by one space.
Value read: 60 °
